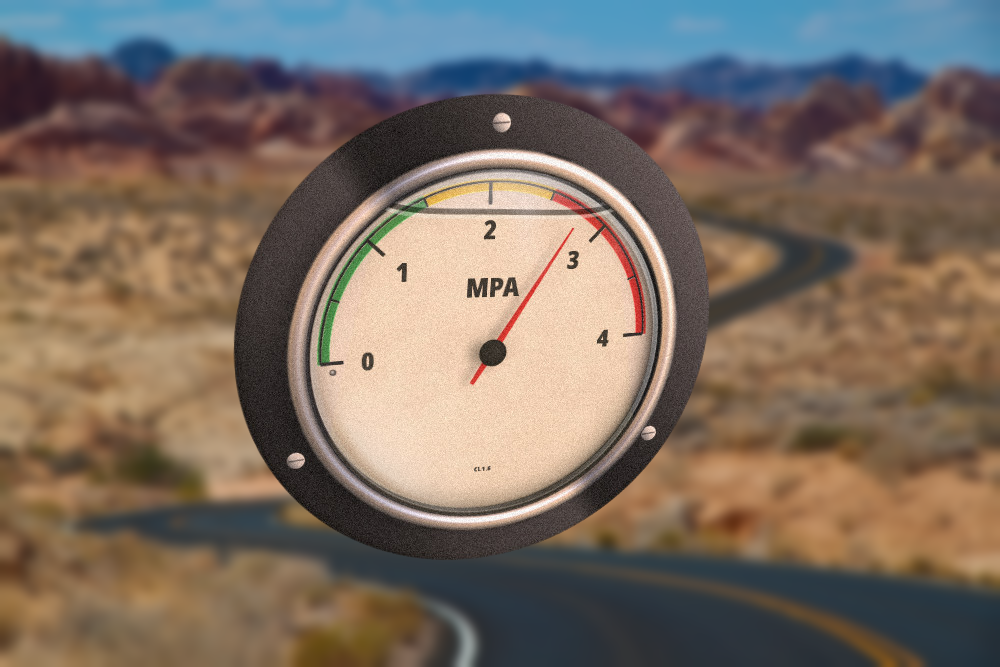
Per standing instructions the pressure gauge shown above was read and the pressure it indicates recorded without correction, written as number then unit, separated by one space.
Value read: 2.75 MPa
